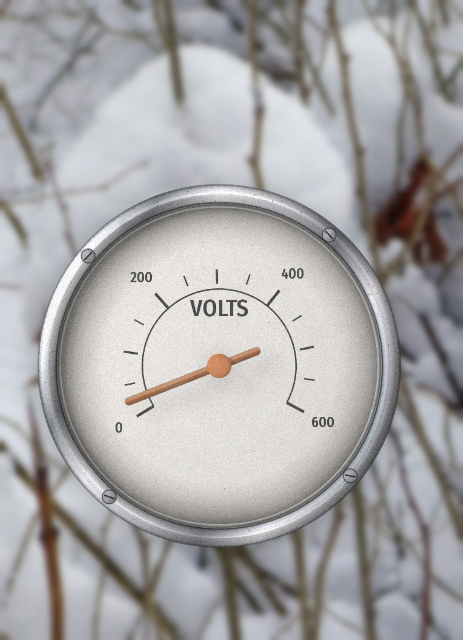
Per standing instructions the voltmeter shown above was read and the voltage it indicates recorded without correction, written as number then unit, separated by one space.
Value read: 25 V
